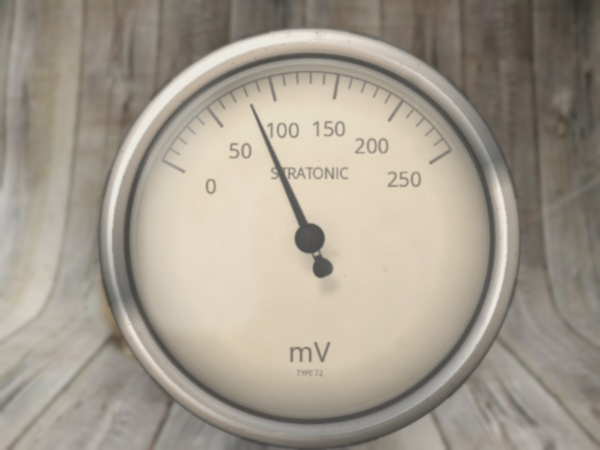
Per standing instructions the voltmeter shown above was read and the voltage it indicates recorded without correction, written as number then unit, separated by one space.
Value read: 80 mV
